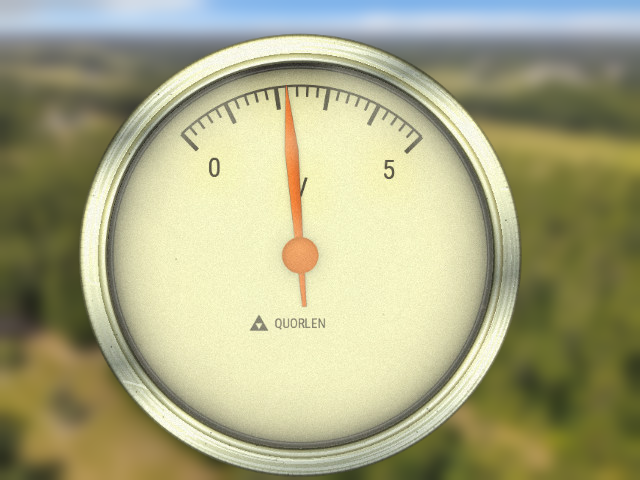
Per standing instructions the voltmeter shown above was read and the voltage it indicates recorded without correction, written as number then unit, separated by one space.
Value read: 2.2 V
